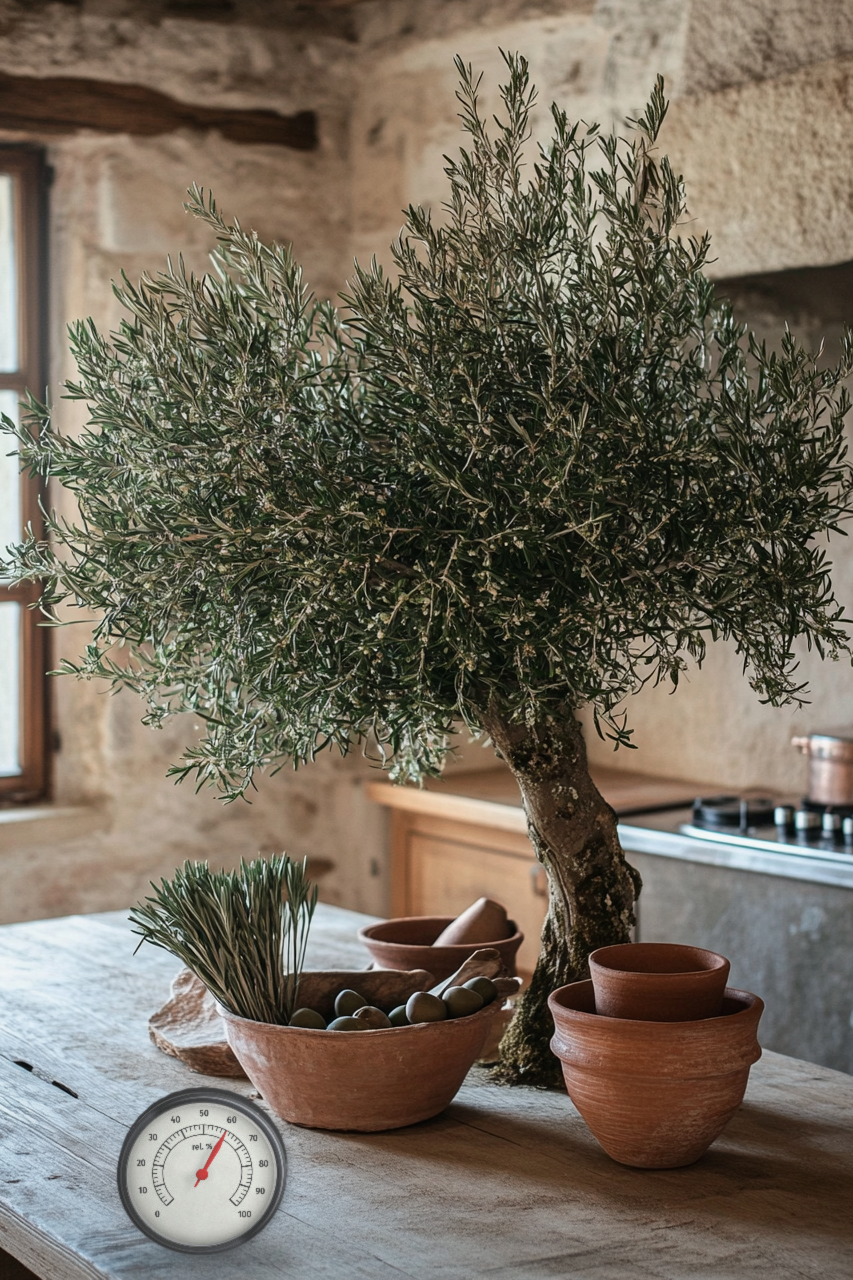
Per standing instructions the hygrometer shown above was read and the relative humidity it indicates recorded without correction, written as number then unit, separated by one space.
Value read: 60 %
